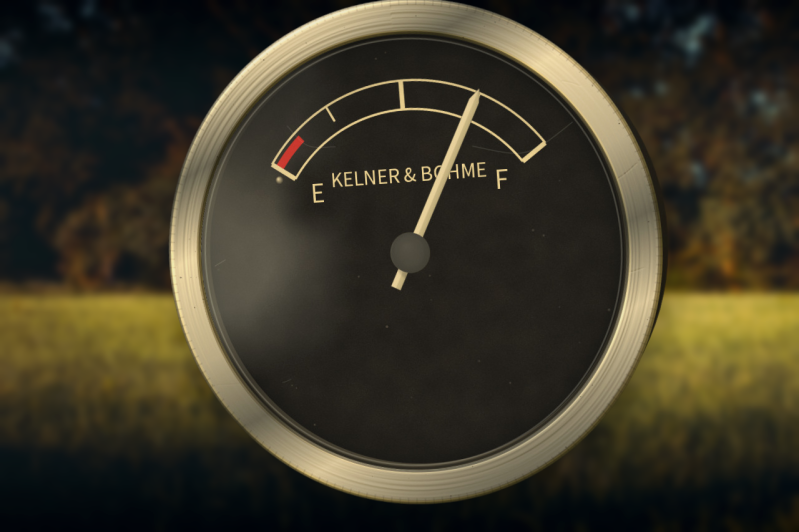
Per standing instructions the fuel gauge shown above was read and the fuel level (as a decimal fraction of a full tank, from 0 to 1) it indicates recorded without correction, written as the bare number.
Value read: 0.75
